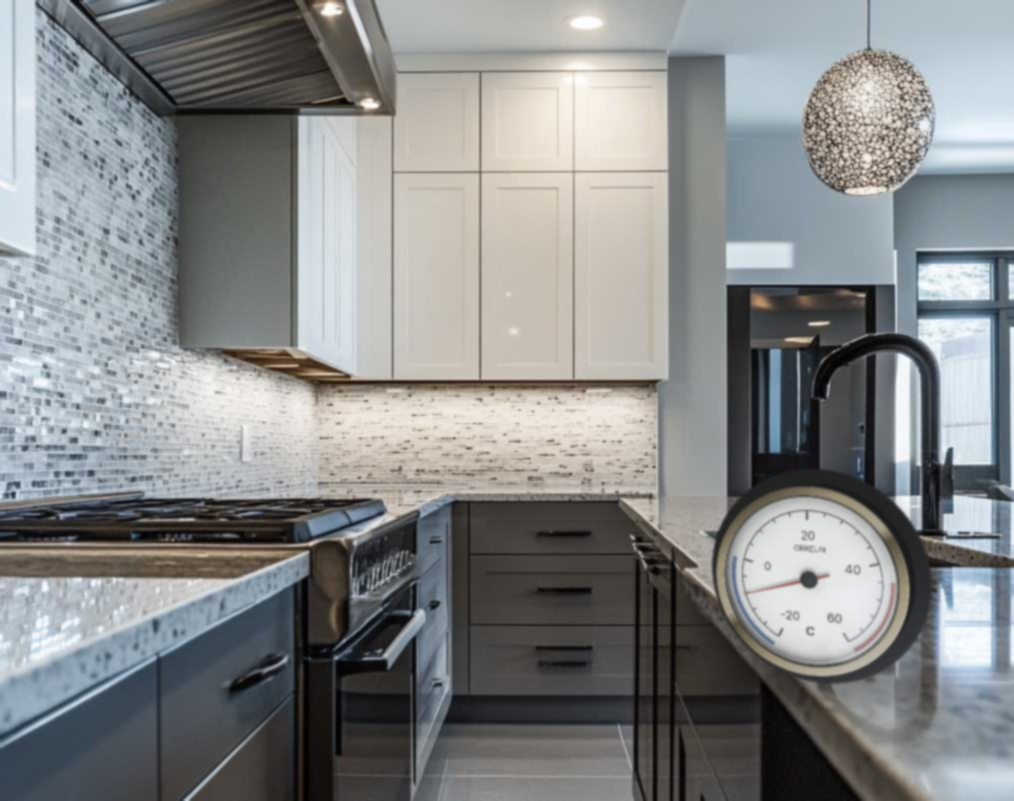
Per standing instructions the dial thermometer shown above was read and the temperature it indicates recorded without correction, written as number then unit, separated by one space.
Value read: -8 °C
